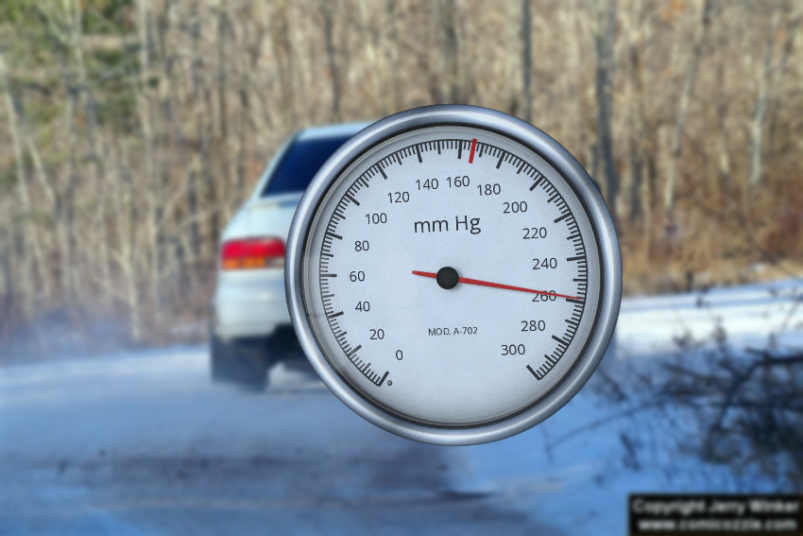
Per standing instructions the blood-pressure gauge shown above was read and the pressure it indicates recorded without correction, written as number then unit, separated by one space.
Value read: 258 mmHg
